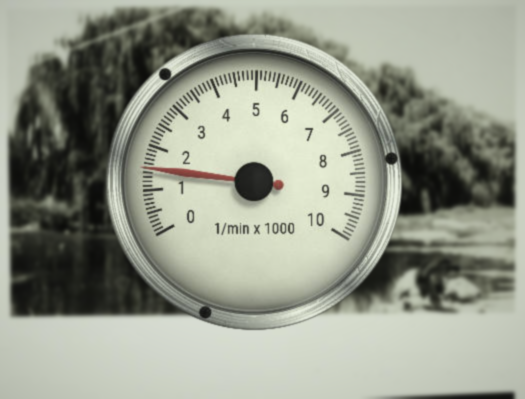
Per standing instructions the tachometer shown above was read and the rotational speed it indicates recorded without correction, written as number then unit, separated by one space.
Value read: 1500 rpm
